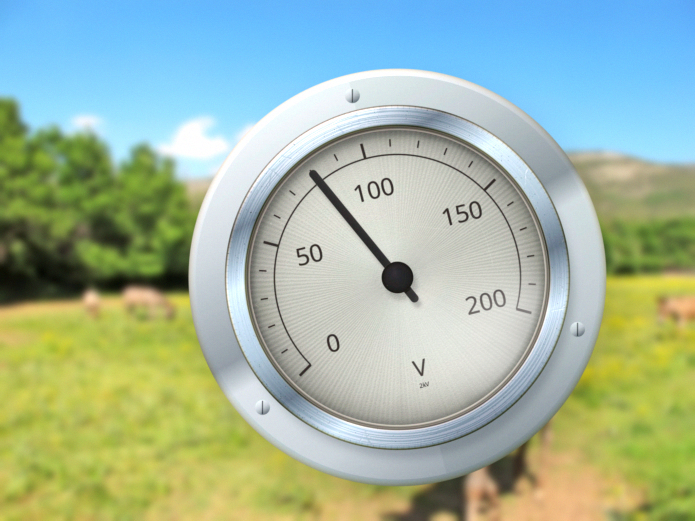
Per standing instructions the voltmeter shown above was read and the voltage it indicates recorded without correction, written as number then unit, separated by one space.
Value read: 80 V
